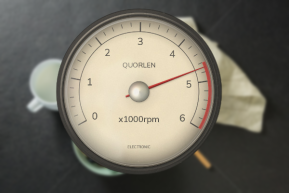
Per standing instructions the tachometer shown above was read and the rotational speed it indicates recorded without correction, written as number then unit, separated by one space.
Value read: 4700 rpm
